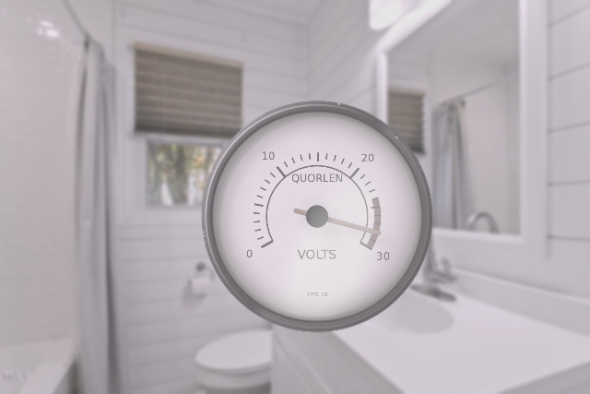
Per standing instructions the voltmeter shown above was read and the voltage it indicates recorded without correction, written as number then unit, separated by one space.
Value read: 28 V
